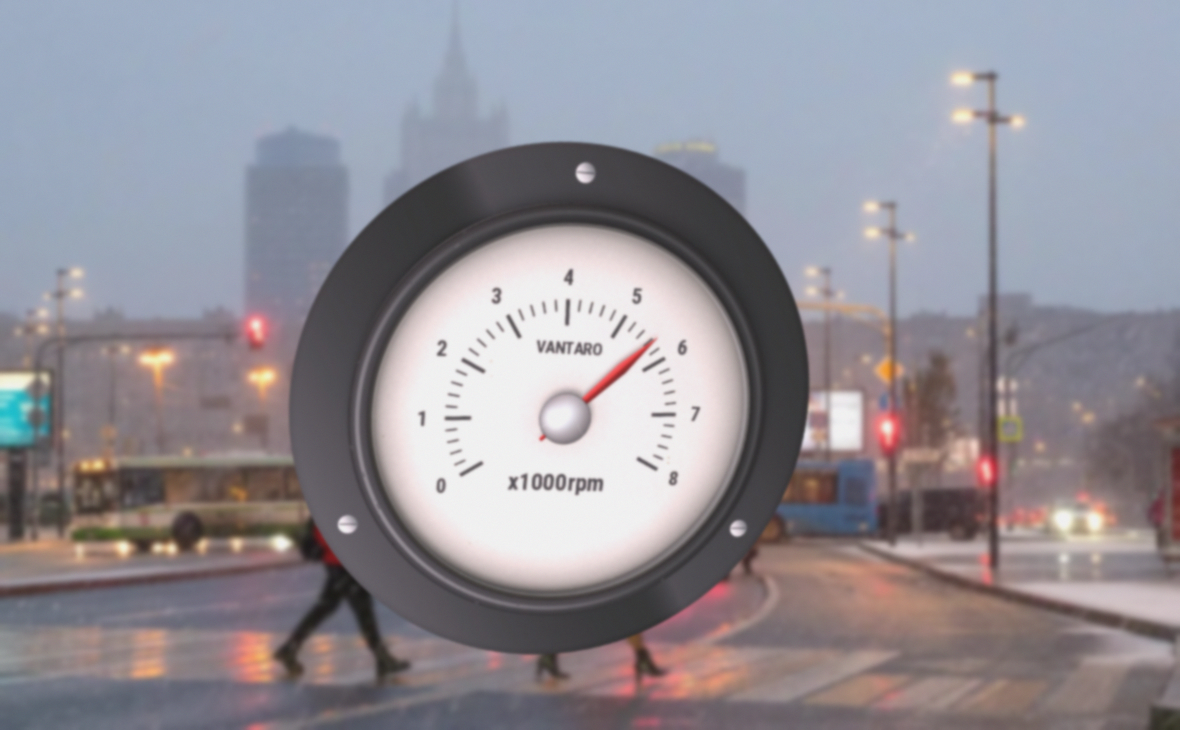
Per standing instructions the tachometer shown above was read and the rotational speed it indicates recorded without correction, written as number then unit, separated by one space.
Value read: 5600 rpm
